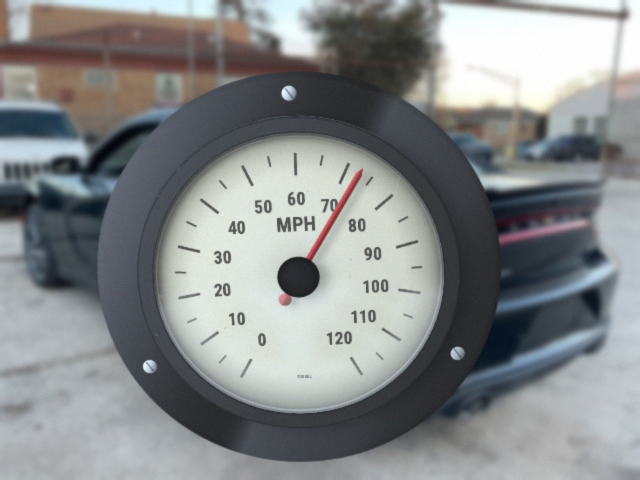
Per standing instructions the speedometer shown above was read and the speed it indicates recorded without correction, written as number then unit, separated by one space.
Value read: 72.5 mph
